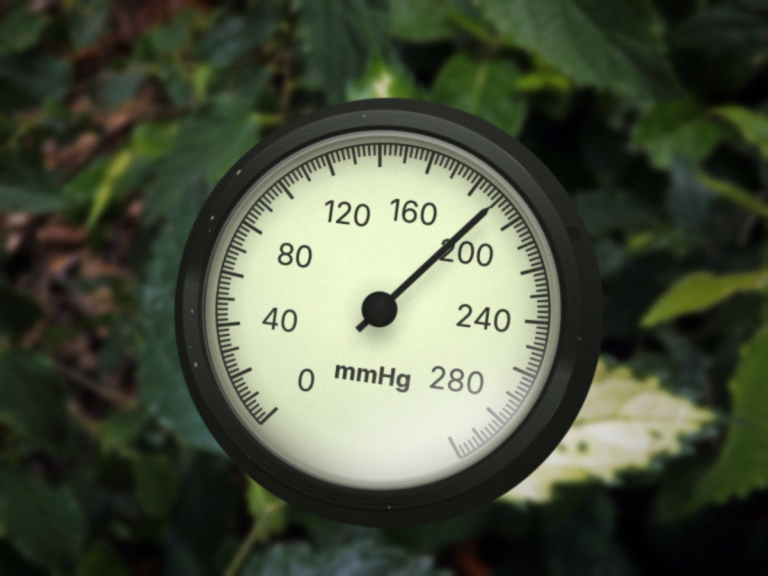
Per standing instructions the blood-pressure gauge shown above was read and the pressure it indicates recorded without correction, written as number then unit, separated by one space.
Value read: 190 mmHg
